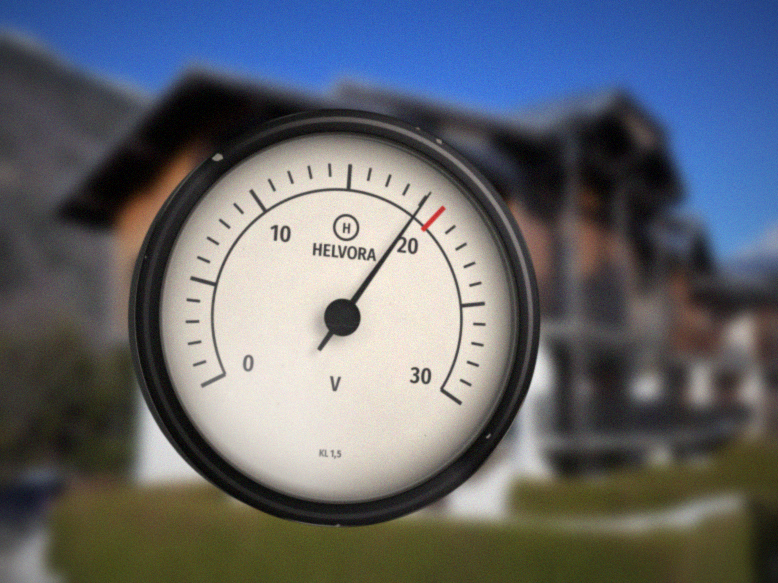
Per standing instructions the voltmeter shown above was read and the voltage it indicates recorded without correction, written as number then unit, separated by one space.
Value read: 19 V
